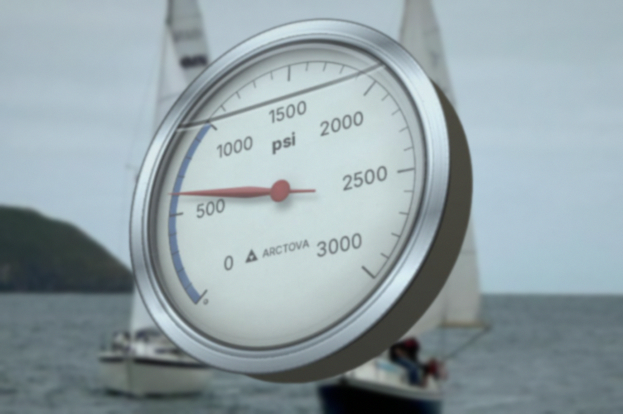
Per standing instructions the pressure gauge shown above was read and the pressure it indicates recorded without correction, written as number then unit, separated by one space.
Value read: 600 psi
